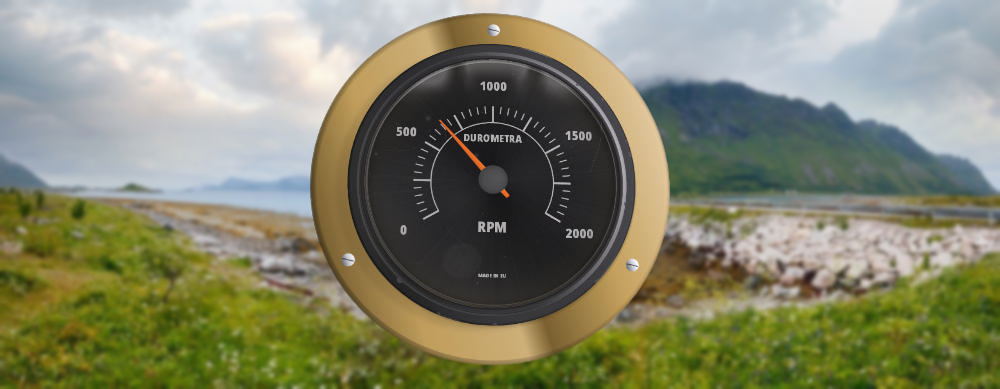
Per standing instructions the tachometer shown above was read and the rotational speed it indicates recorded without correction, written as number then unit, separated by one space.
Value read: 650 rpm
